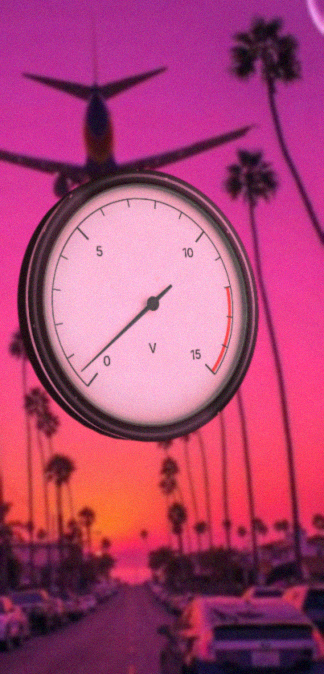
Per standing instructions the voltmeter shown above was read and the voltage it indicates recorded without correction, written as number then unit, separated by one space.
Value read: 0.5 V
